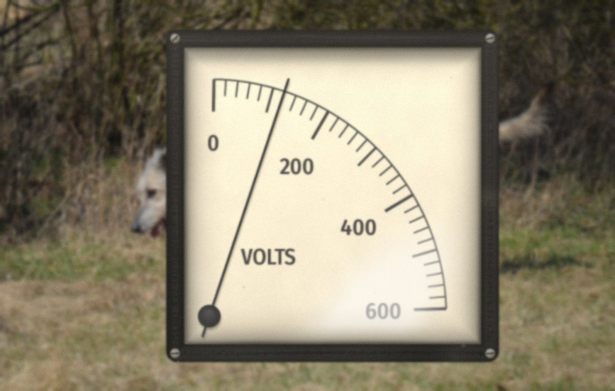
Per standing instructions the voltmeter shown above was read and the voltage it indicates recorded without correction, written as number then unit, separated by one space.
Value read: 120 V
